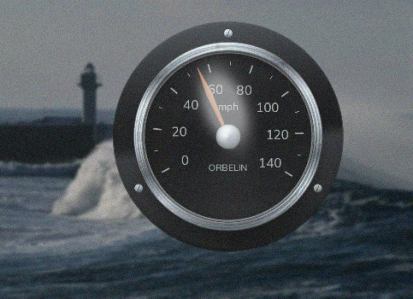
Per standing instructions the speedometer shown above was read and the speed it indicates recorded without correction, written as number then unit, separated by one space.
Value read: 55 mph
